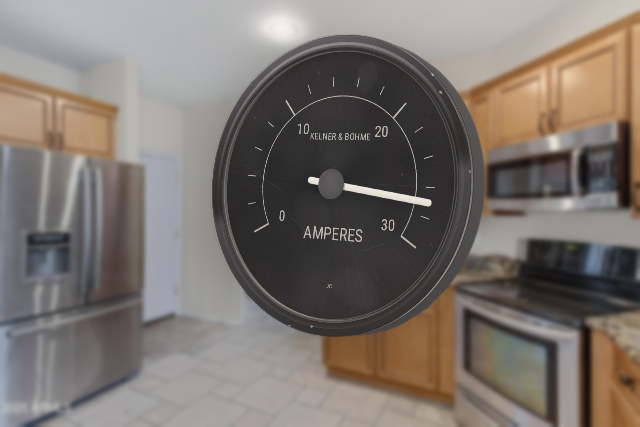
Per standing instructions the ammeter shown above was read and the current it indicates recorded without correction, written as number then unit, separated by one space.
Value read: 27 A
